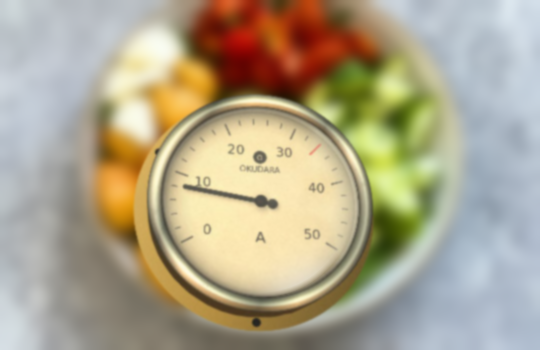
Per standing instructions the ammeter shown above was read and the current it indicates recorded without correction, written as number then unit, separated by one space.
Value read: 8 A
